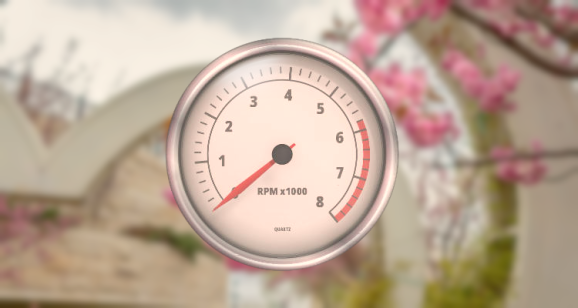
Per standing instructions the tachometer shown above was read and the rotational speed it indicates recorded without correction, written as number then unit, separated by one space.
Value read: 0 rpm
